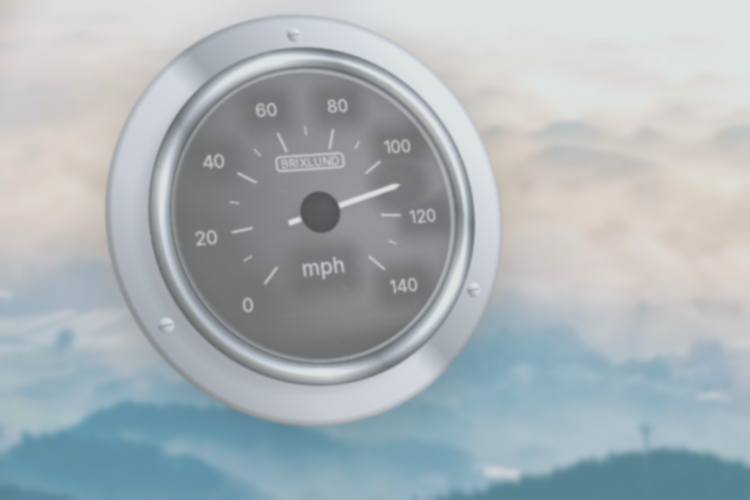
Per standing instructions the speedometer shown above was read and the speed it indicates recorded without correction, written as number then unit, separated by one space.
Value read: 110 mph
